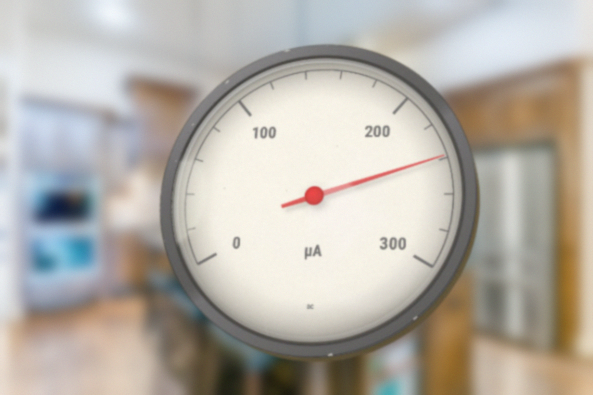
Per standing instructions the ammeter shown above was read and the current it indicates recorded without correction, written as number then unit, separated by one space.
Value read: 240 µA
